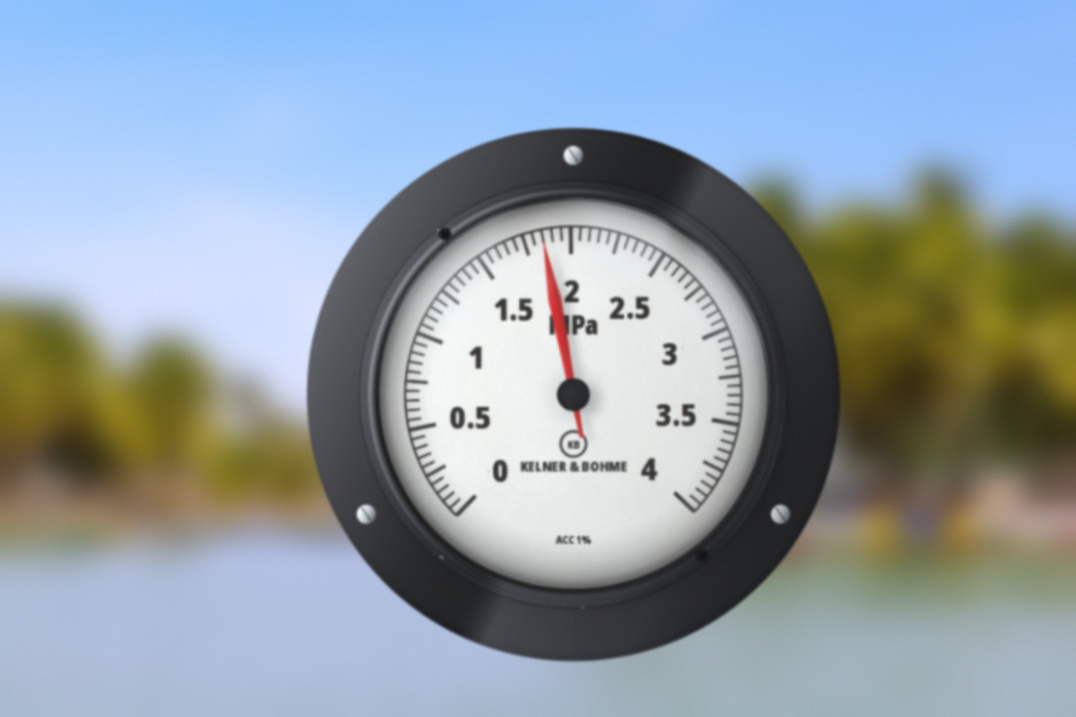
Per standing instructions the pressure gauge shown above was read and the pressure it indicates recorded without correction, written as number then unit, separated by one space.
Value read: 1.85 MPa
